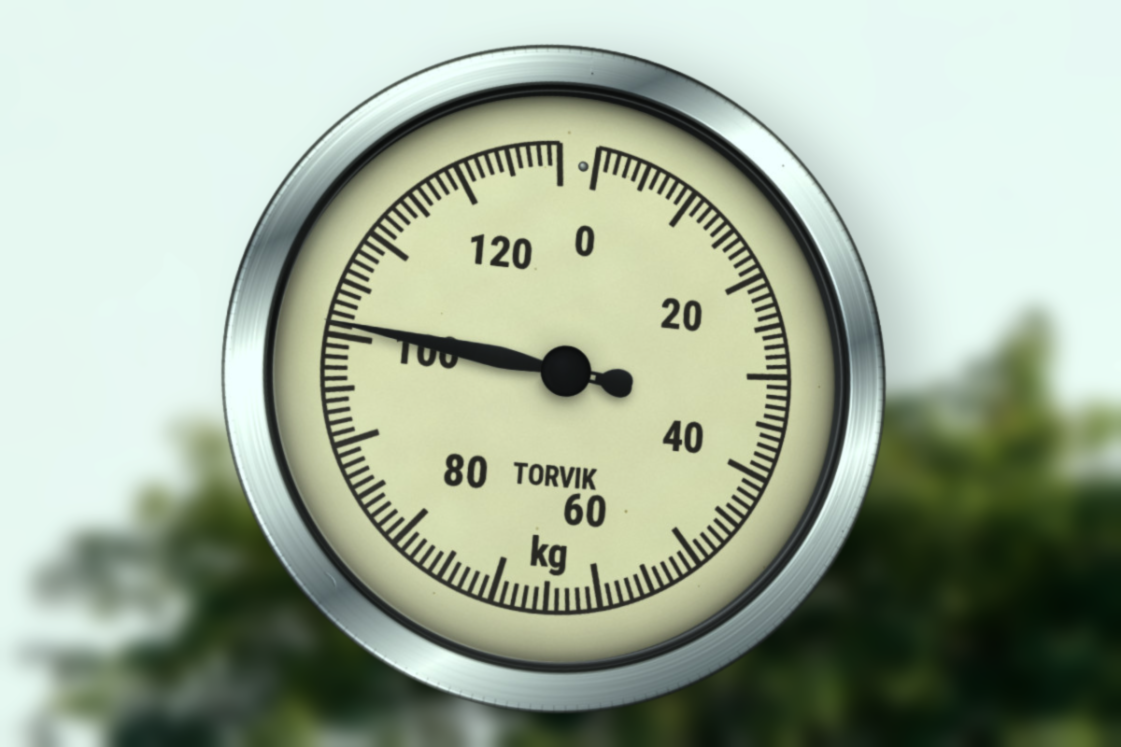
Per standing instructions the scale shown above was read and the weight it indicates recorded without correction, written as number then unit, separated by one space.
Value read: 101 kg
